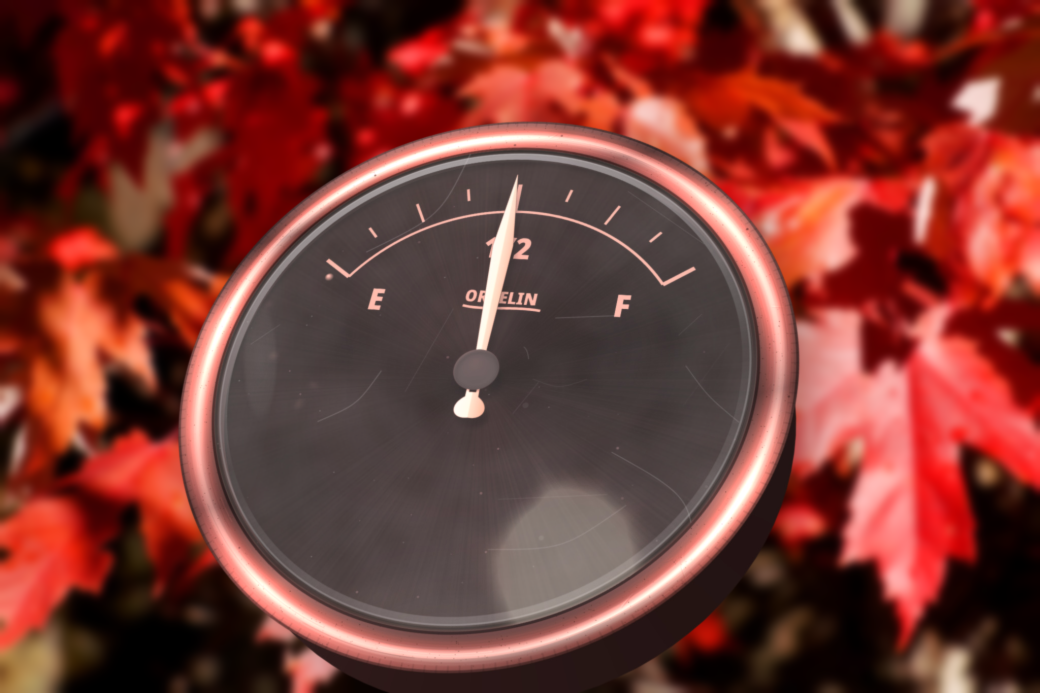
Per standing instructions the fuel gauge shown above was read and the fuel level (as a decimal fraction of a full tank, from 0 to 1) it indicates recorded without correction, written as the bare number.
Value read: 0.5
